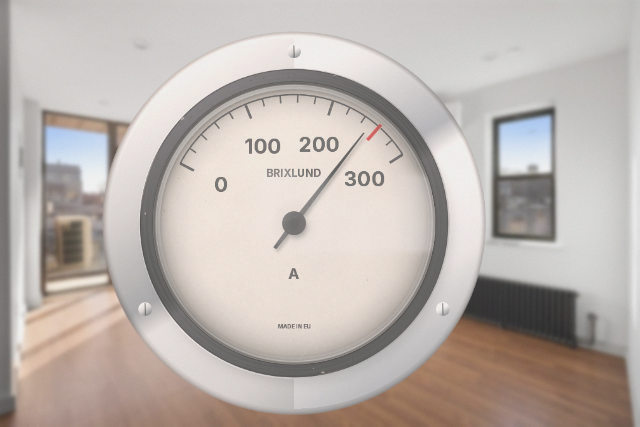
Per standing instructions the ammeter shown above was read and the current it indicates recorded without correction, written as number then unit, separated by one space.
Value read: 250 A
